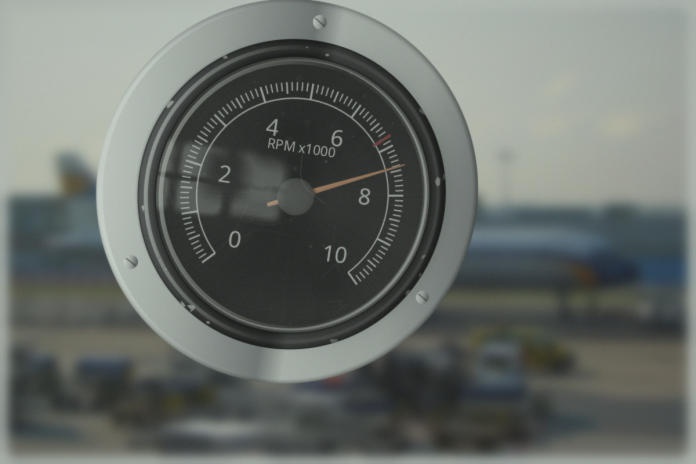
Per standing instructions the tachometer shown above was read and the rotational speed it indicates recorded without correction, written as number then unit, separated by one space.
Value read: 7400 rpm
